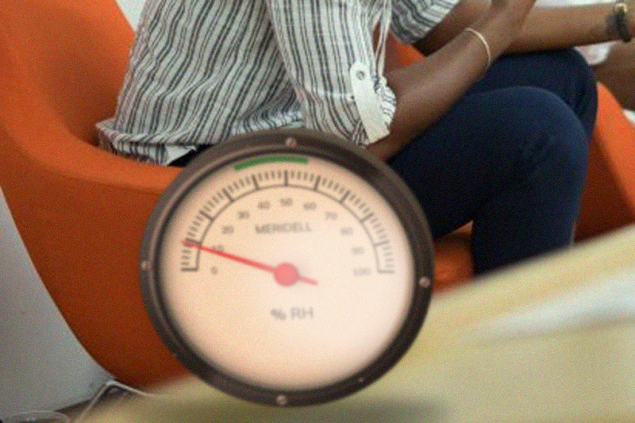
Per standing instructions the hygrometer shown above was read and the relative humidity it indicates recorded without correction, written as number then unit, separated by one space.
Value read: 10 %
